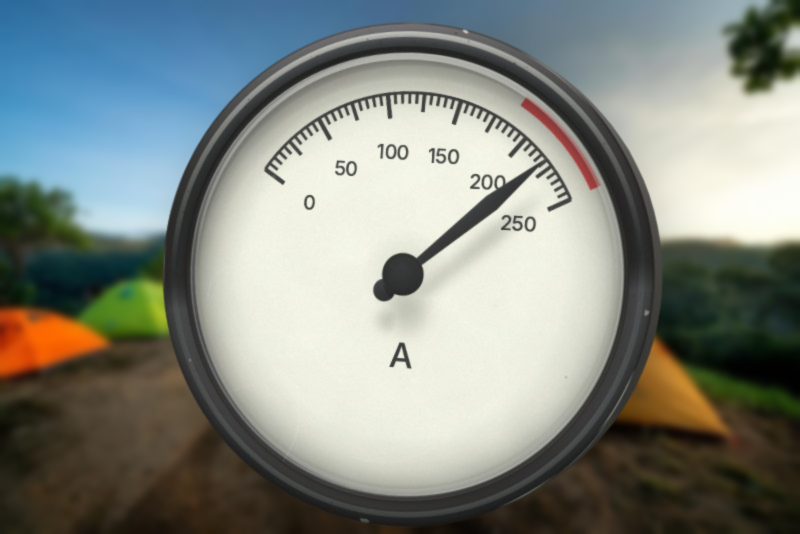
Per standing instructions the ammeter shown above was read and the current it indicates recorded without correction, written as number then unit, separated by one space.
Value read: 220 A
